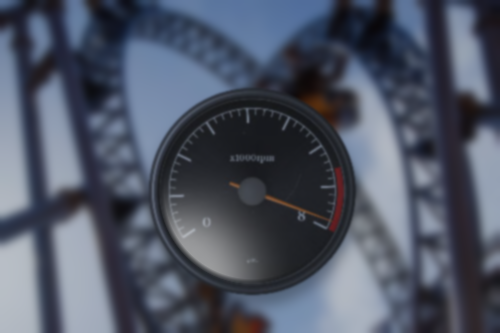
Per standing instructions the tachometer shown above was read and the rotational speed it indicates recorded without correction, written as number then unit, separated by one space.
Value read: 7800 rpm
